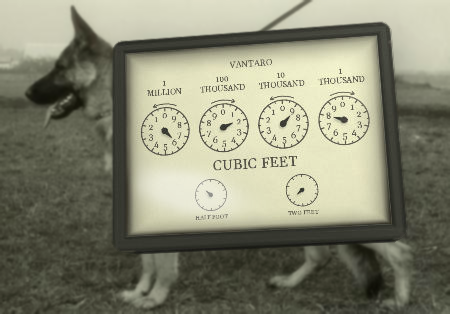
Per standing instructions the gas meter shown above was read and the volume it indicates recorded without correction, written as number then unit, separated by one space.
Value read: 618800 ft³
